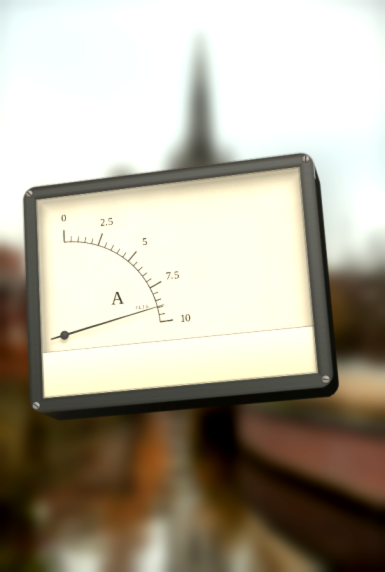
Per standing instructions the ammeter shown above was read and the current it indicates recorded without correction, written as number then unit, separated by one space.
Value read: 9 A
